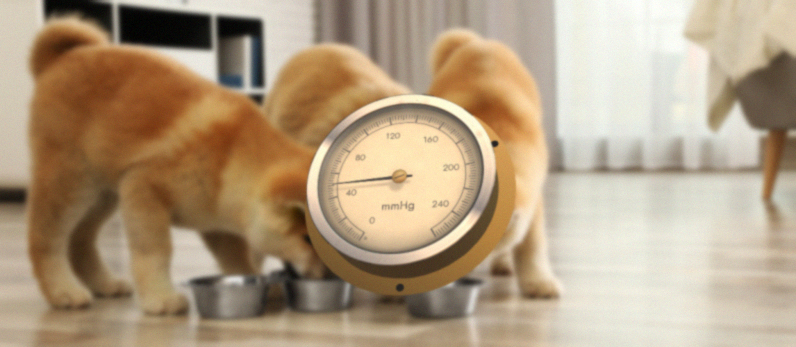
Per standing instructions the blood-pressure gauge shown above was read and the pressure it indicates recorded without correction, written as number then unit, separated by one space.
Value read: 50 mmHg
